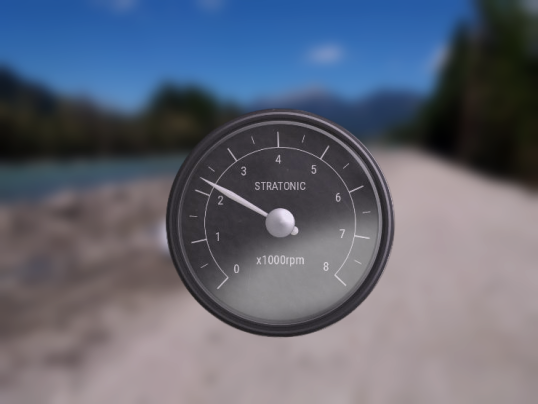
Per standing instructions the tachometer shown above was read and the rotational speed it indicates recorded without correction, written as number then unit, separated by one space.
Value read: 2250 rpm
